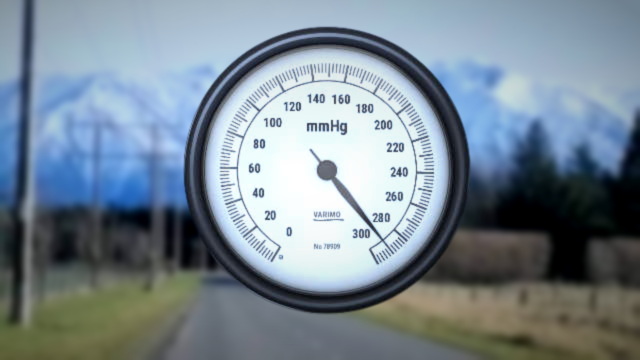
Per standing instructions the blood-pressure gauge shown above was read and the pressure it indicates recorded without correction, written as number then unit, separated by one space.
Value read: 290 mmHg
